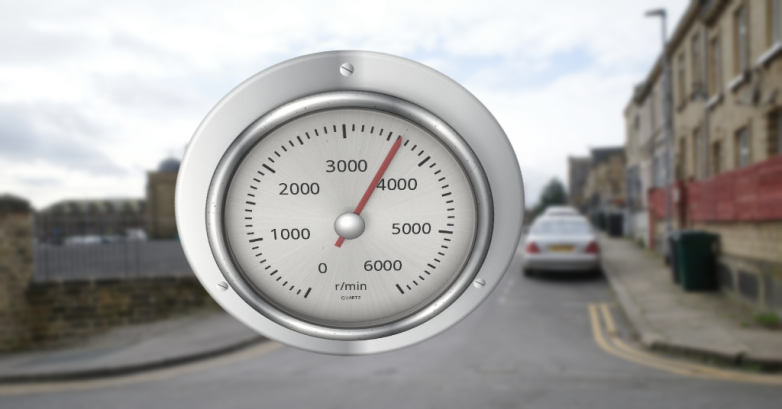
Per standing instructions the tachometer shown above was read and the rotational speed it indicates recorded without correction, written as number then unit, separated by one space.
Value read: 3600 rpm
